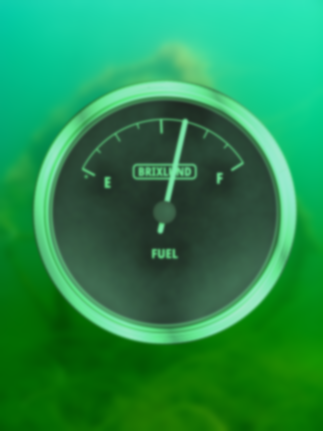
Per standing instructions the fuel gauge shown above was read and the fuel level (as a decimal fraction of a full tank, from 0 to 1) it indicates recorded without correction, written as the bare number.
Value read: 0.625
